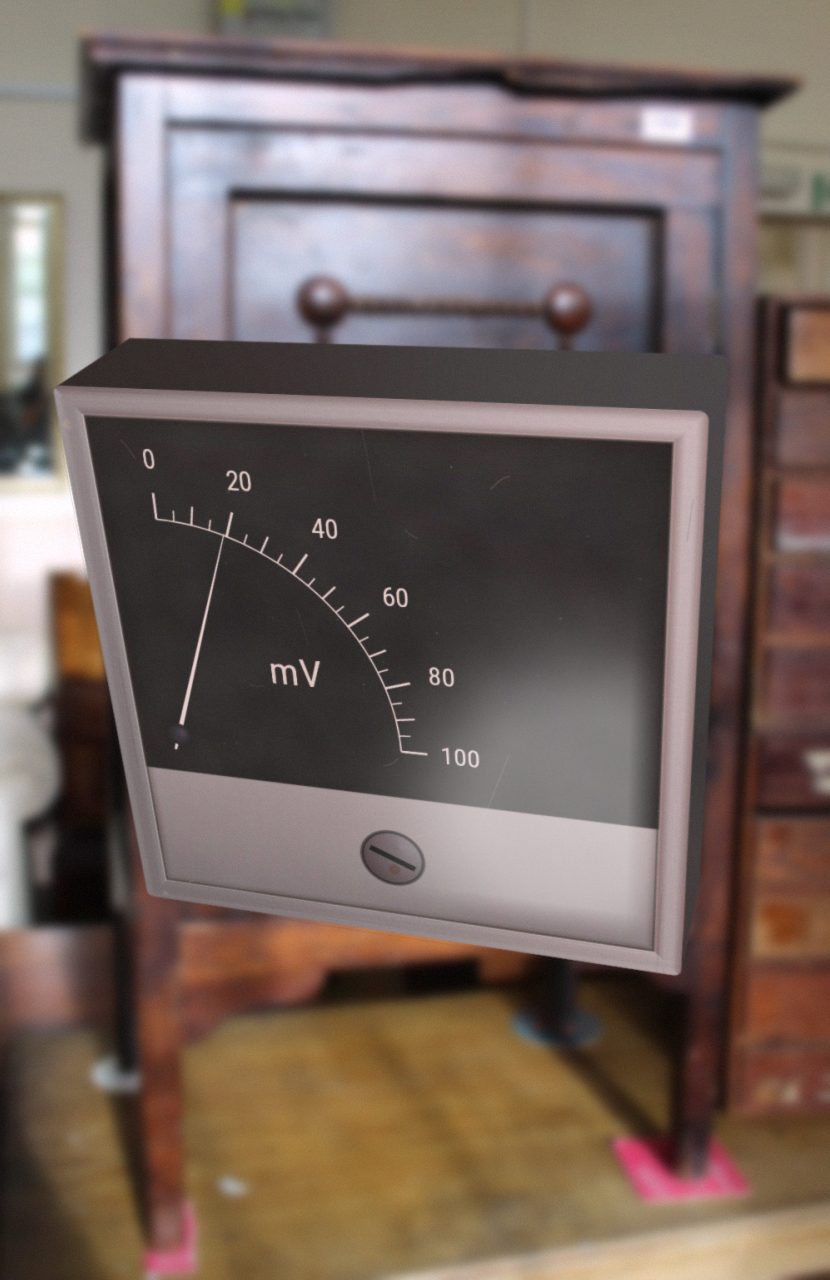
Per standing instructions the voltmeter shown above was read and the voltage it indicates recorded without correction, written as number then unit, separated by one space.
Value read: 20 mV
